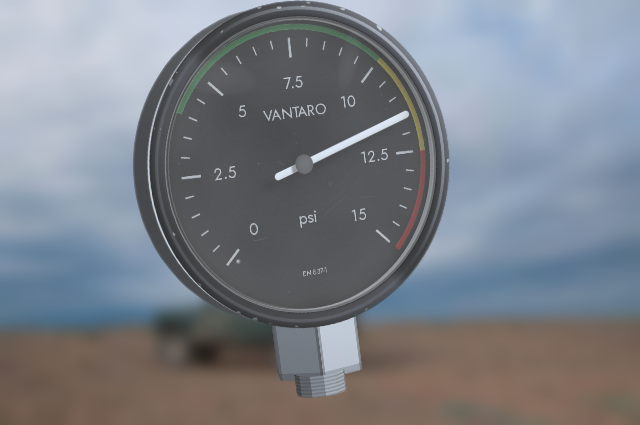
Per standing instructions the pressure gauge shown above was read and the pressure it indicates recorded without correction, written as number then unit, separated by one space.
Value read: 11.5 psi
